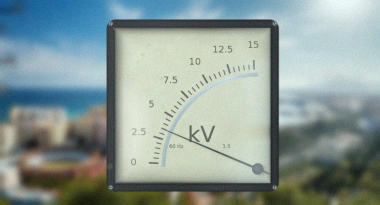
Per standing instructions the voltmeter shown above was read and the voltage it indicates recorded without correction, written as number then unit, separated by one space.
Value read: 3.5 kV
